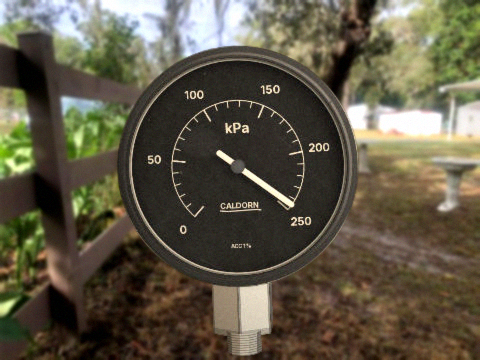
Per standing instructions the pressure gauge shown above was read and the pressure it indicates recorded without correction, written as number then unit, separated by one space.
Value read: 245 kPa
